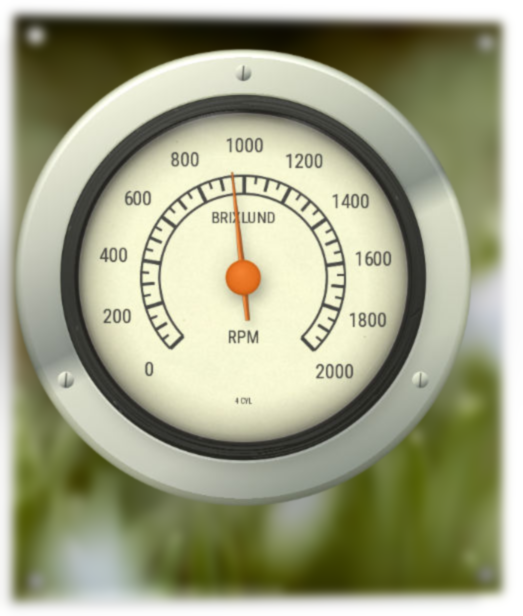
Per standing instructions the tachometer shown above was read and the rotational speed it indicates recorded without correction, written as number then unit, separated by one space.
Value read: 950 rpm
